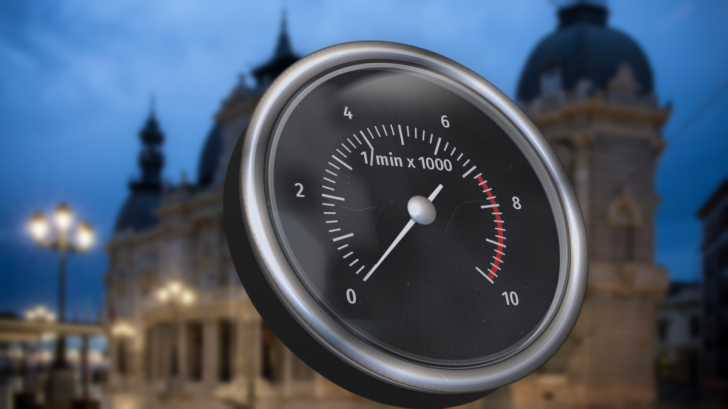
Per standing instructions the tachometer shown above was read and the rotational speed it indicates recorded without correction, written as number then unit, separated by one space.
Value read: 0 rpm
